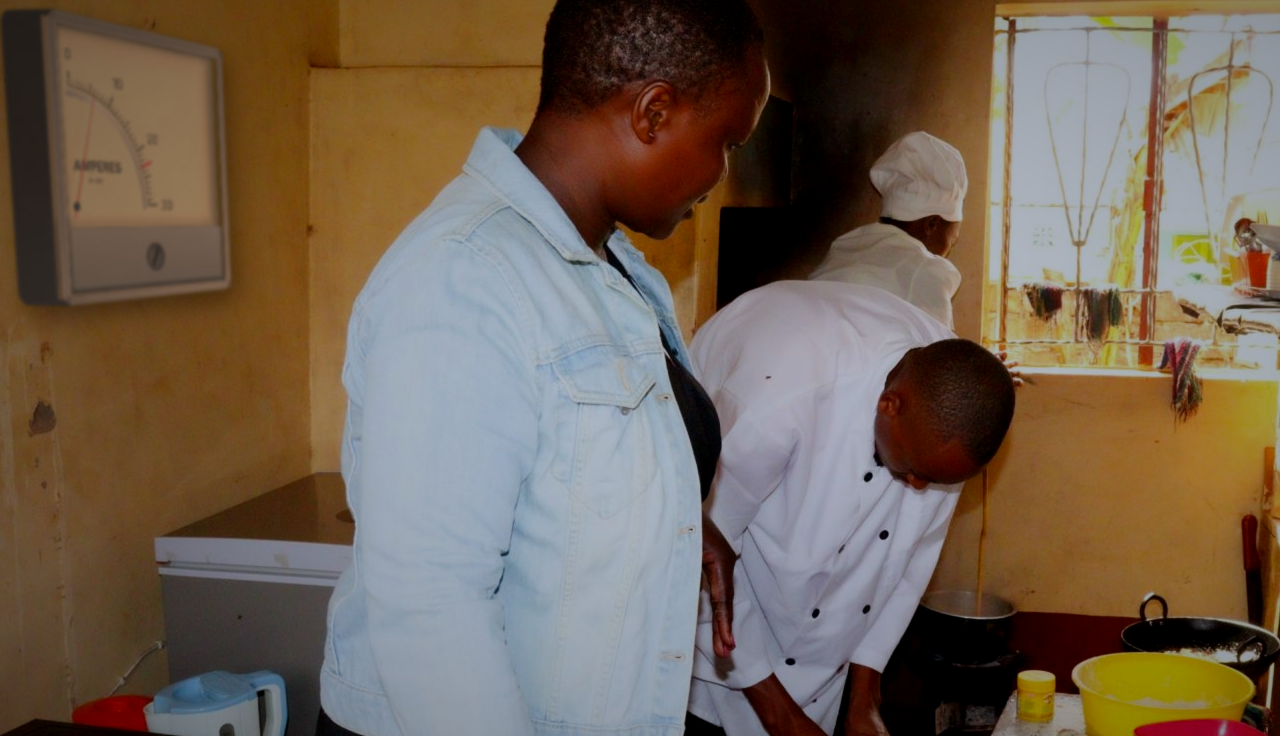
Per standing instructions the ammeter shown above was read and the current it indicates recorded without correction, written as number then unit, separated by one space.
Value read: 5 A
